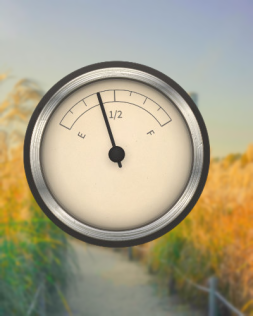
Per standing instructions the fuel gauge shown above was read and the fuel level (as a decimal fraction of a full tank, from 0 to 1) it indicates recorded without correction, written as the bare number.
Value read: 0.375
